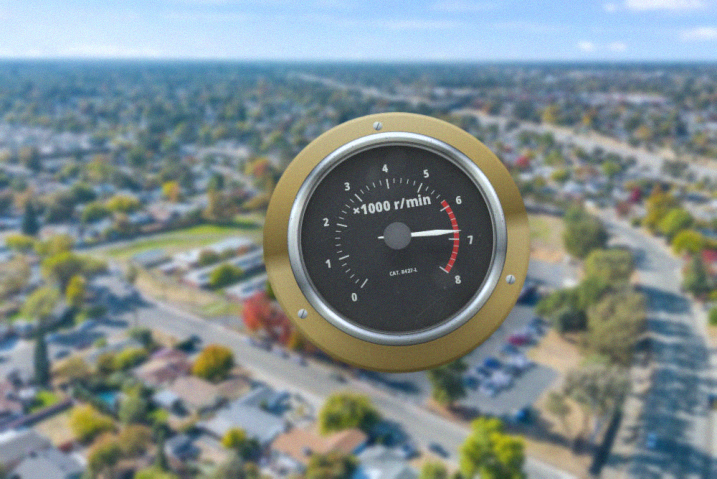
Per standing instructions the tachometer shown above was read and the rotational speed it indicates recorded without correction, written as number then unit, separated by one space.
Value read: 6800 rpm
